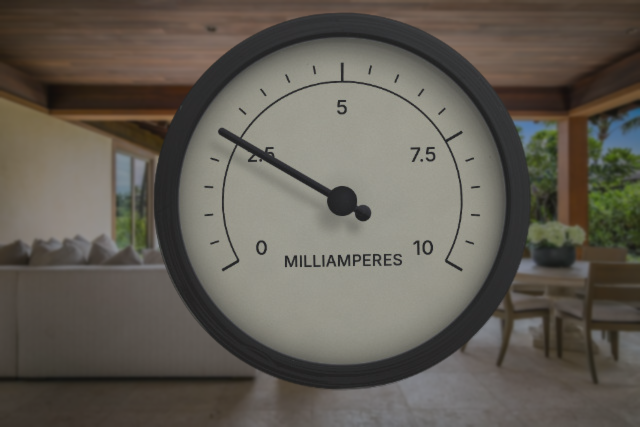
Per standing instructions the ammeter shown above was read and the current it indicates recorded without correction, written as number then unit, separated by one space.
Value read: 2.5 mA
